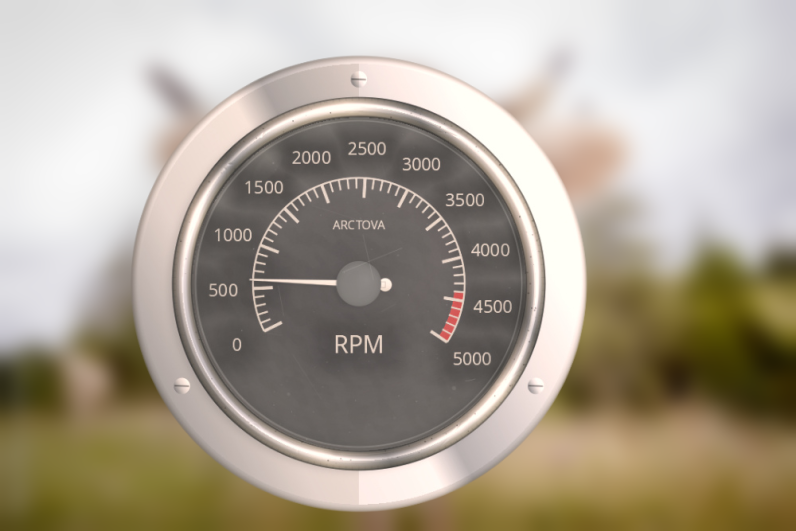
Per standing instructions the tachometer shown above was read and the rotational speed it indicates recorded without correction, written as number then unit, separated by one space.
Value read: 600 rpm
